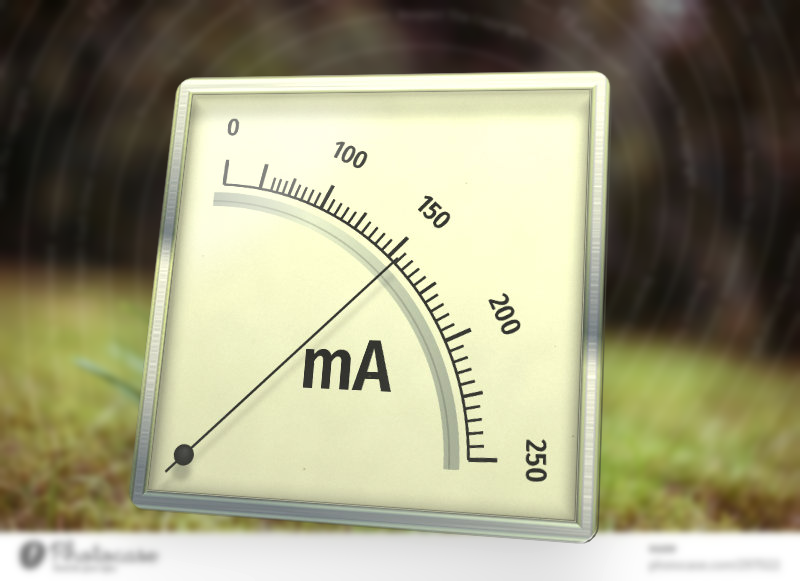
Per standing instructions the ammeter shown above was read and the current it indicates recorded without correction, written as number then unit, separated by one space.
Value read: 155 mA
